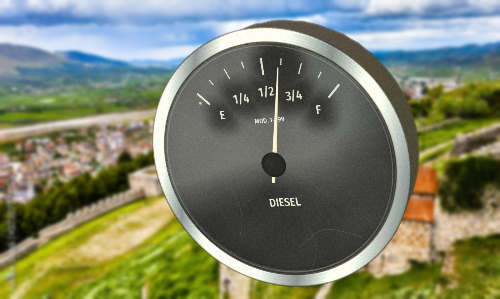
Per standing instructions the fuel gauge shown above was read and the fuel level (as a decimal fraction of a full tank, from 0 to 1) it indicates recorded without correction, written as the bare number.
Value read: 0.625
